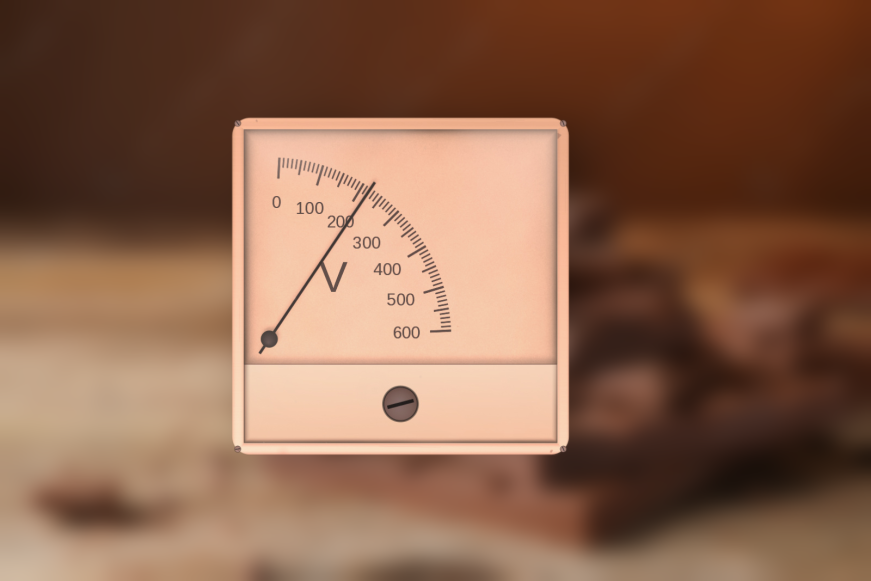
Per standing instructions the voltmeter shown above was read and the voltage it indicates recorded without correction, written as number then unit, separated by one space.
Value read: 220 V
